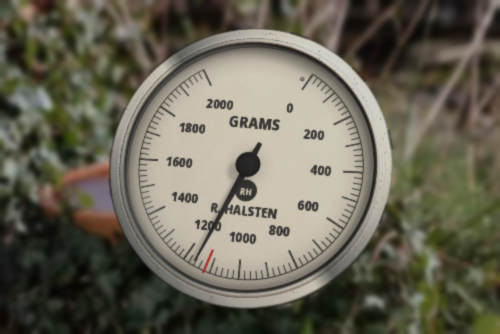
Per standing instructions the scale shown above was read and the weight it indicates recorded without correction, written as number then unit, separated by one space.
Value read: 1160 g
